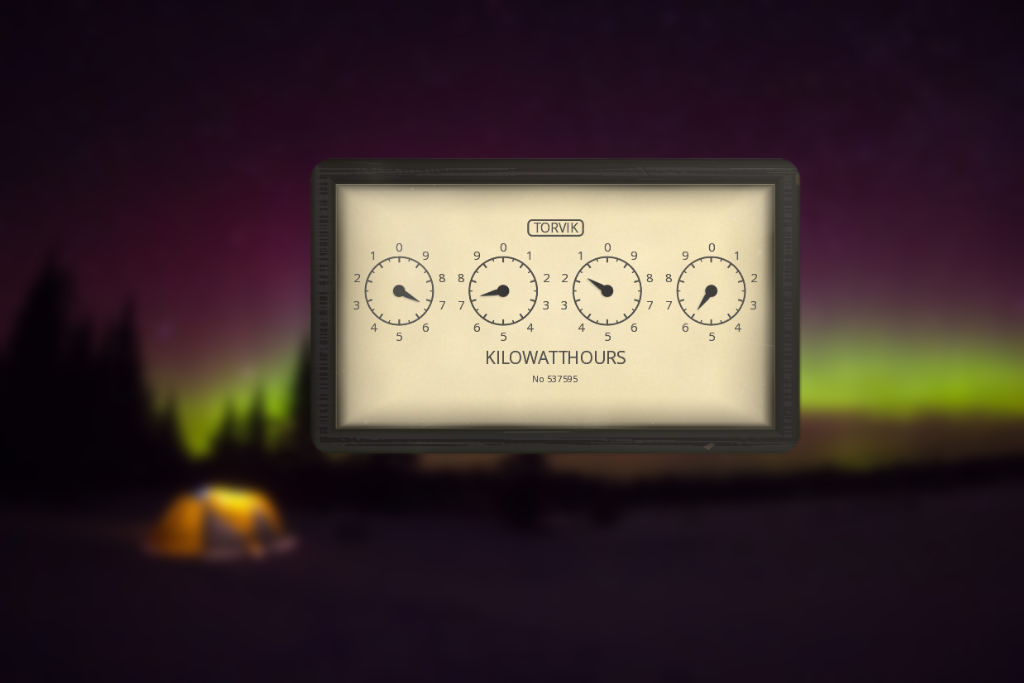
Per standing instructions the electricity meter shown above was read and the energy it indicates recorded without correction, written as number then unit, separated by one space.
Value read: 6716 kWh
